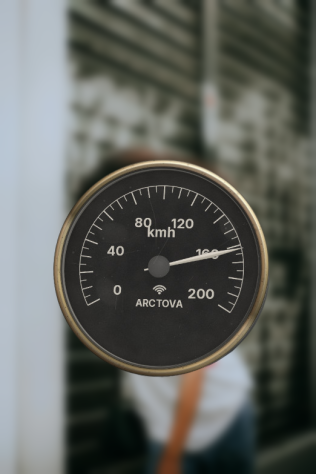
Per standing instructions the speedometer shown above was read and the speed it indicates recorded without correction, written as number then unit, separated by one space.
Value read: 162.5 km/h
